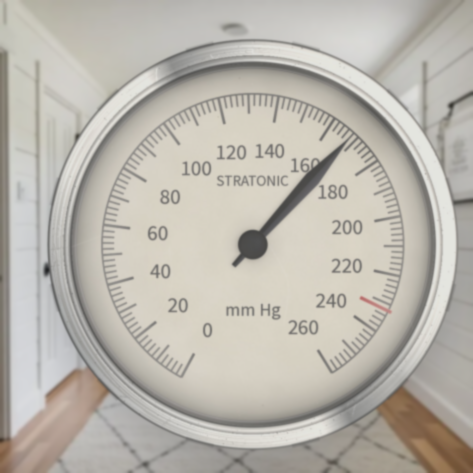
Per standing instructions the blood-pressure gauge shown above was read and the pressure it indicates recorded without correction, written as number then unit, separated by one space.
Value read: 168 mmHg
